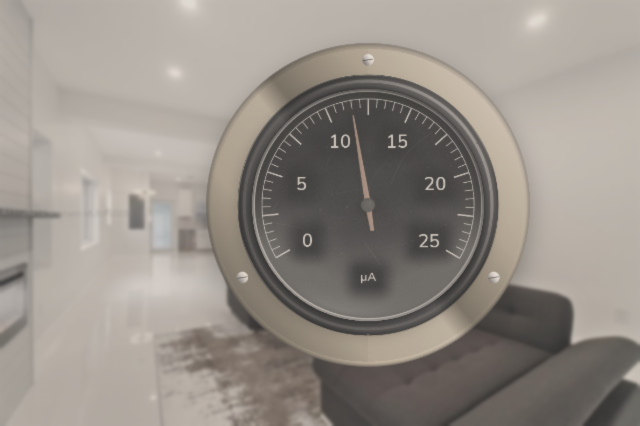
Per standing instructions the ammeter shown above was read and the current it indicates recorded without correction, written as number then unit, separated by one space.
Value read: 11.5 µA
